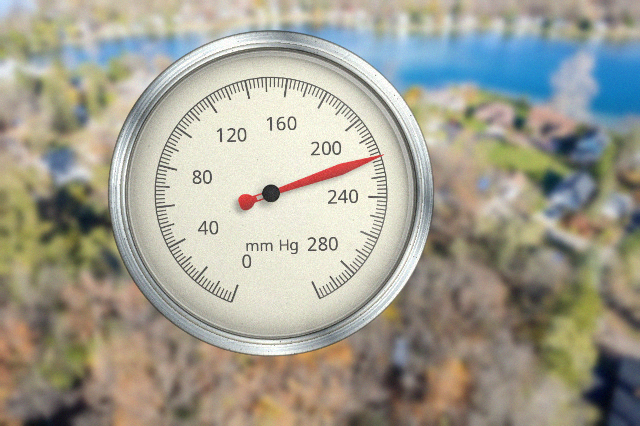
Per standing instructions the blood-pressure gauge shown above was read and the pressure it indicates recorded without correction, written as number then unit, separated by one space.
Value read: 220 mmHg
